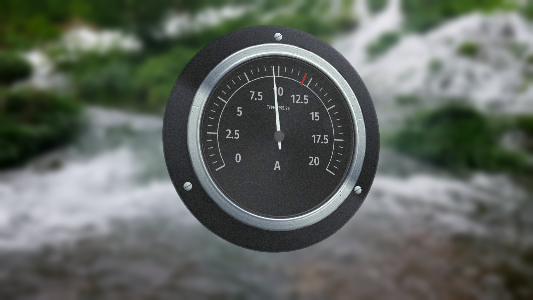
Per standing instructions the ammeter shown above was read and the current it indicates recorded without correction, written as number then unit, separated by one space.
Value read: 9.5 A
